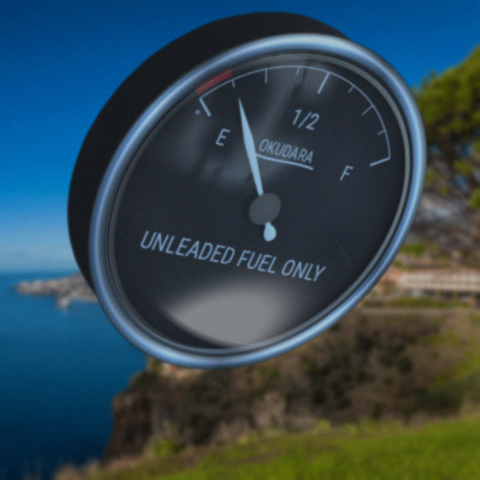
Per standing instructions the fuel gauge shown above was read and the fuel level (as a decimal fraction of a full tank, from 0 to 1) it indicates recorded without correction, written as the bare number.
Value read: 0.125
